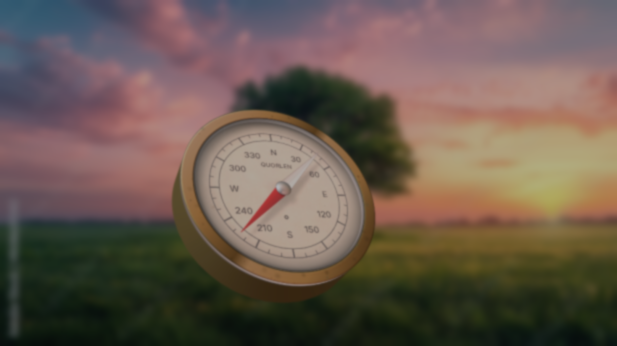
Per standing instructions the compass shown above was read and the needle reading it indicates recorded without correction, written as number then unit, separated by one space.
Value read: 225 °
